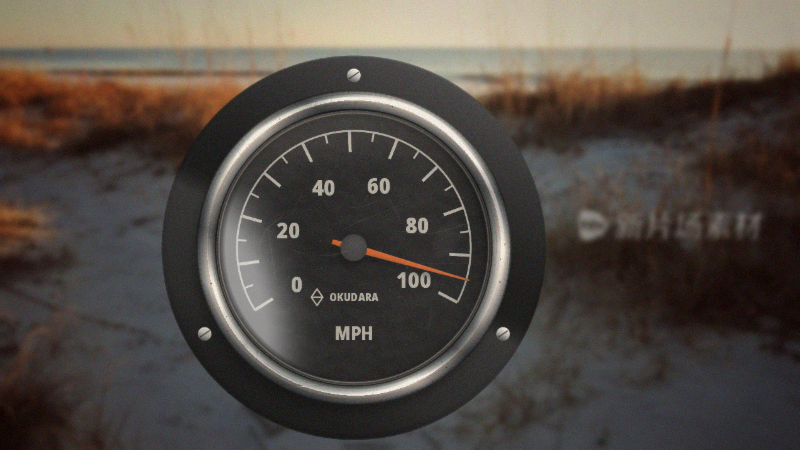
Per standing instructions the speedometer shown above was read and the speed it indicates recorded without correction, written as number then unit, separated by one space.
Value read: 95 mph
